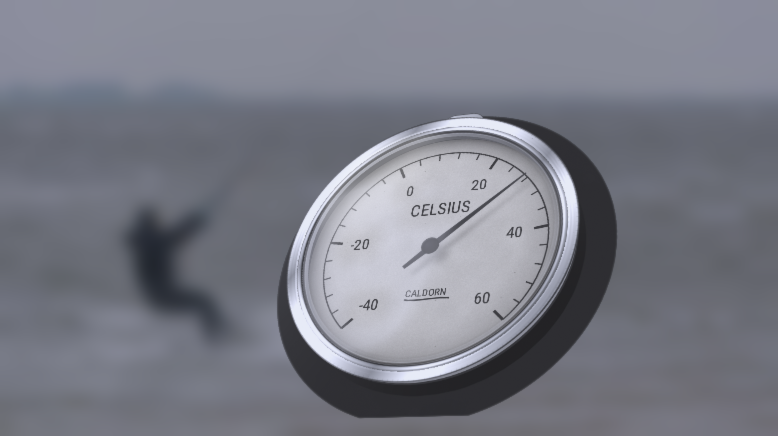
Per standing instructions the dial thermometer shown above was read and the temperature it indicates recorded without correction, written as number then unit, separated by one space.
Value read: 28 °C
